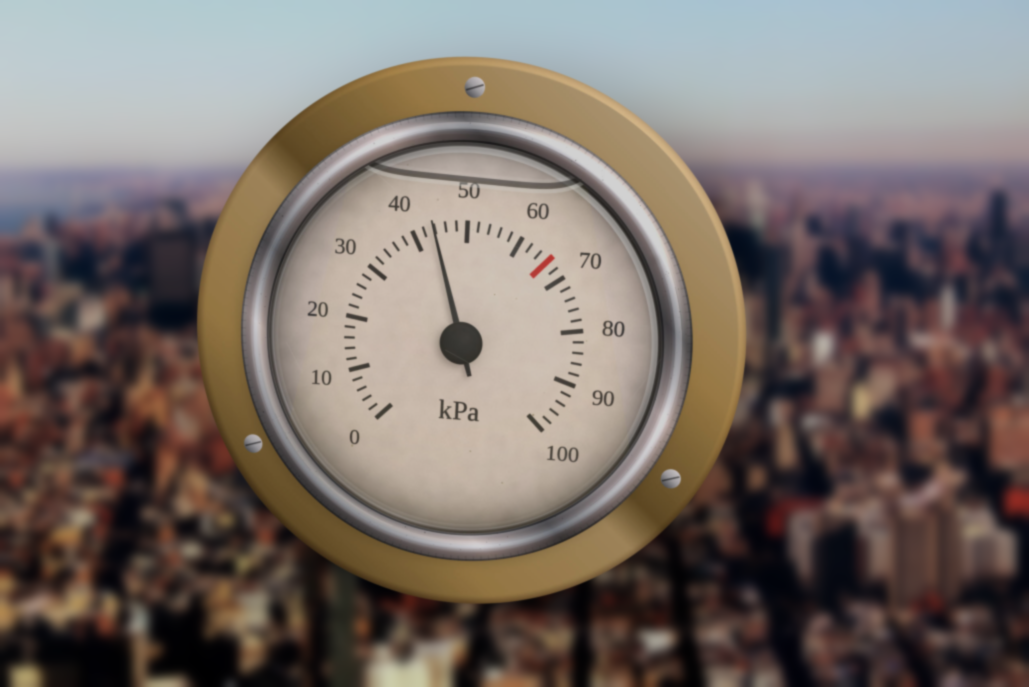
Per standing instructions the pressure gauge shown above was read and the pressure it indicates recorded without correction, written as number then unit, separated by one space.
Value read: 44 kPa
